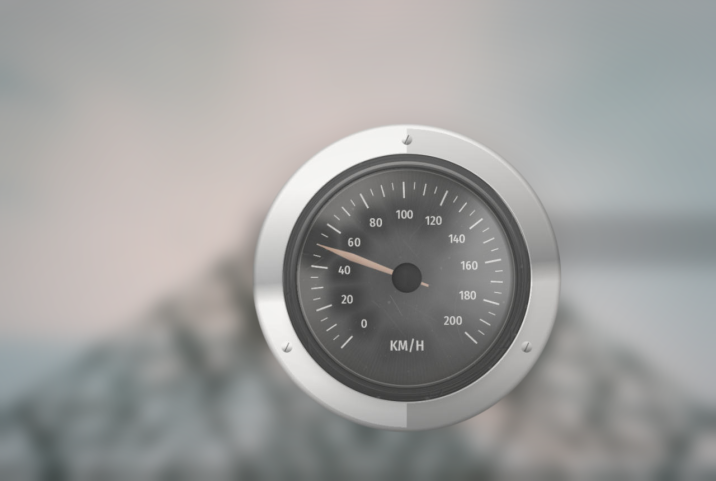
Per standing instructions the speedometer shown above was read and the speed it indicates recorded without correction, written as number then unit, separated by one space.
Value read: 50 km/h
